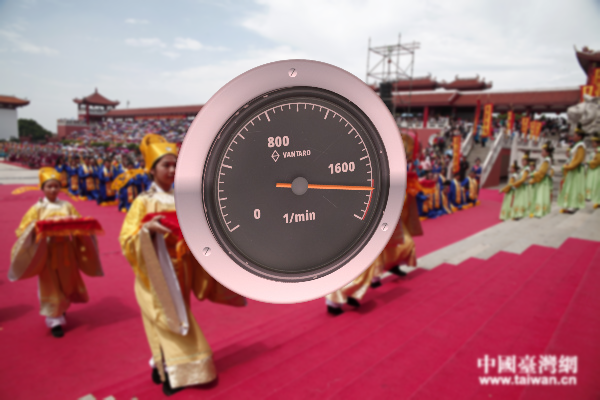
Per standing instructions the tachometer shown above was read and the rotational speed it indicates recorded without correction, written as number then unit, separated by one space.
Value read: 1800 rpm
